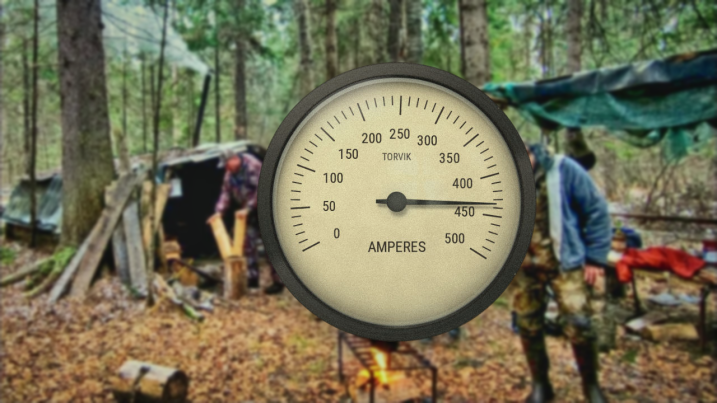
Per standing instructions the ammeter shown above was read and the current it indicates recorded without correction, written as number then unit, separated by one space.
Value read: 435 A
